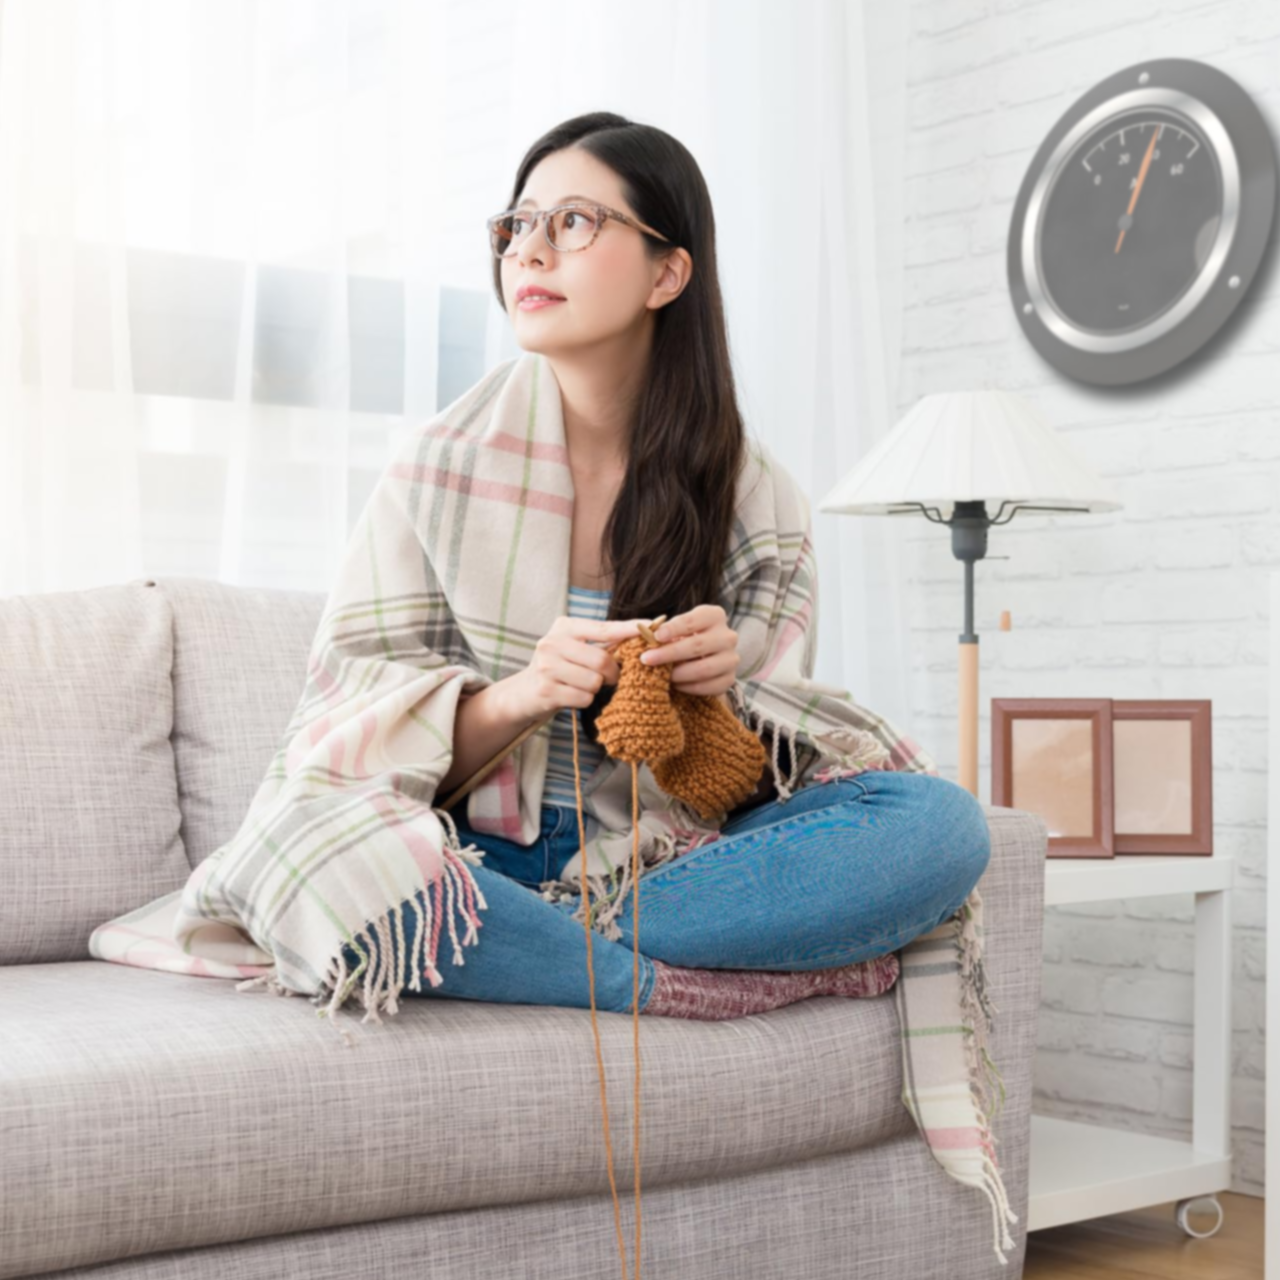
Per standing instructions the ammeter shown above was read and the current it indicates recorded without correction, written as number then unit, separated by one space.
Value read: 40 A
